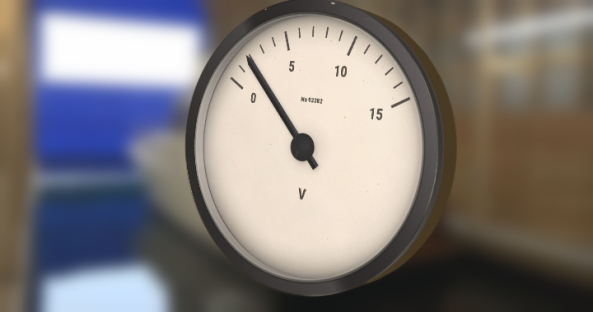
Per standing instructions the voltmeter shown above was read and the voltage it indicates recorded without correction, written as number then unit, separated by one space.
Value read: 2 V
